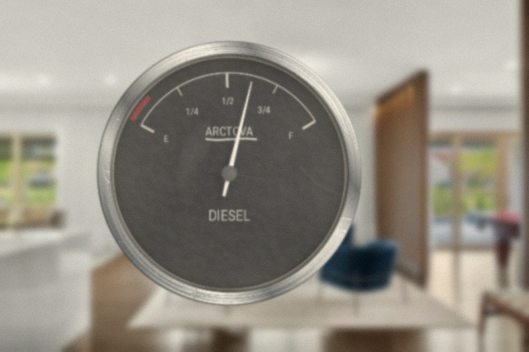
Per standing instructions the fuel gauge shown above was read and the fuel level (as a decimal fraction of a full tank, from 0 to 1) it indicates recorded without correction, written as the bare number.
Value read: 0.625
